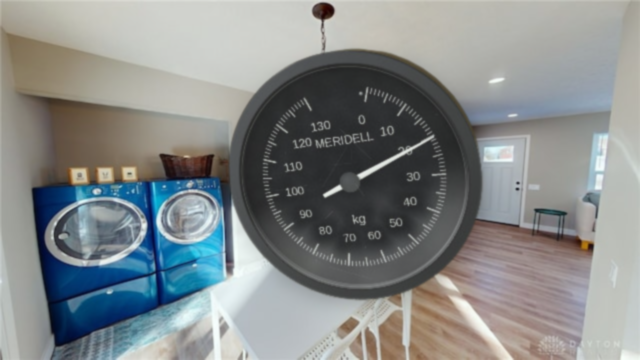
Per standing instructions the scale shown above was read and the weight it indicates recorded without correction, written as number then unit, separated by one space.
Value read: 20 kg
